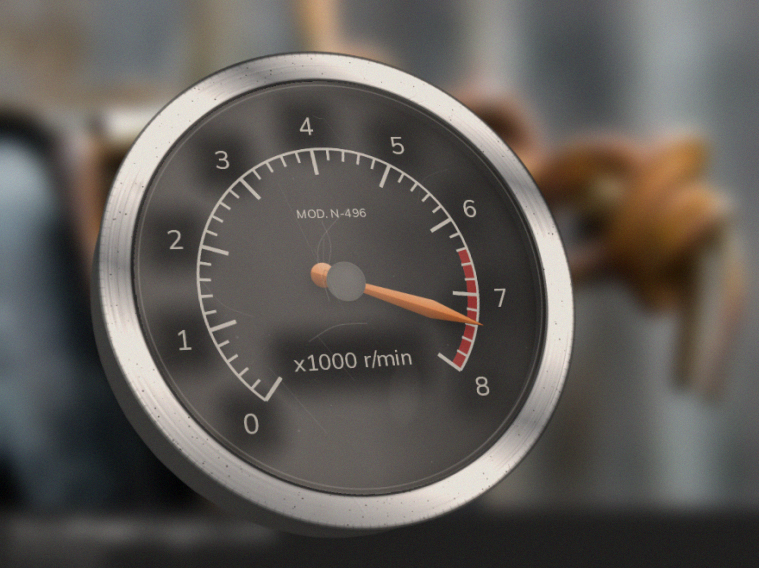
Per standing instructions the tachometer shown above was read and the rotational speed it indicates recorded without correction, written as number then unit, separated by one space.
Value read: 7400 rpm
